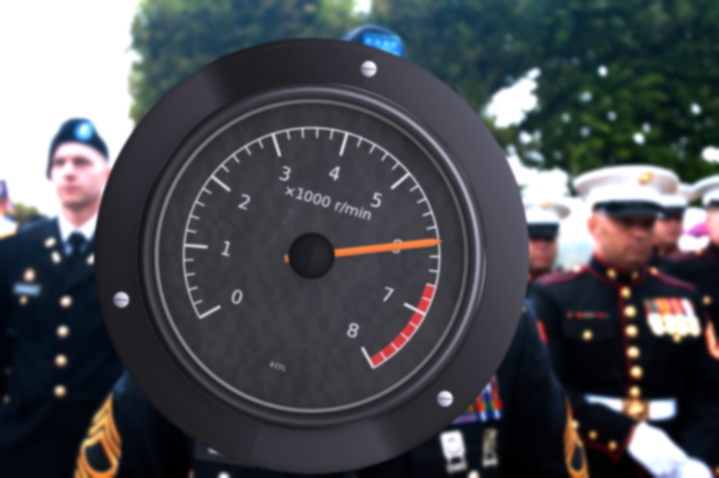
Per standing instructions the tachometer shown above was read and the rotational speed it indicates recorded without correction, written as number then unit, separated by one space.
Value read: 6000 rpm
